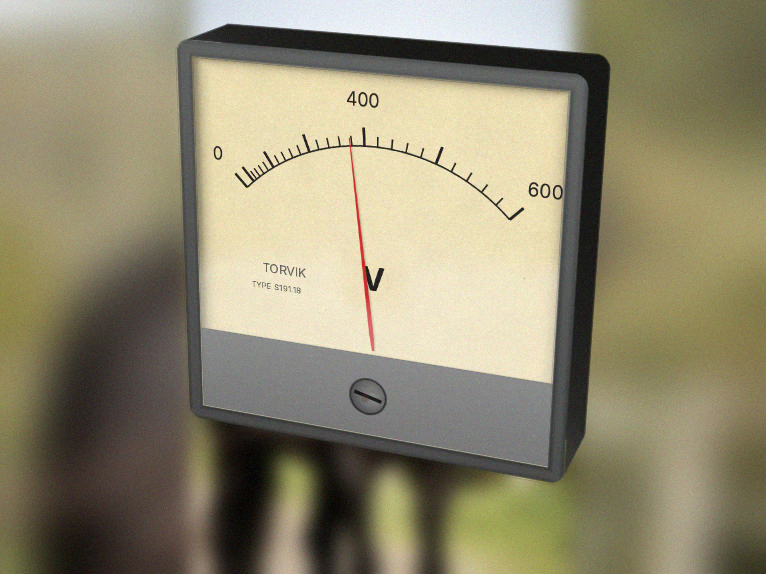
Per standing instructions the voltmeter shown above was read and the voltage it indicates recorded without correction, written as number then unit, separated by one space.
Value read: 380 V
